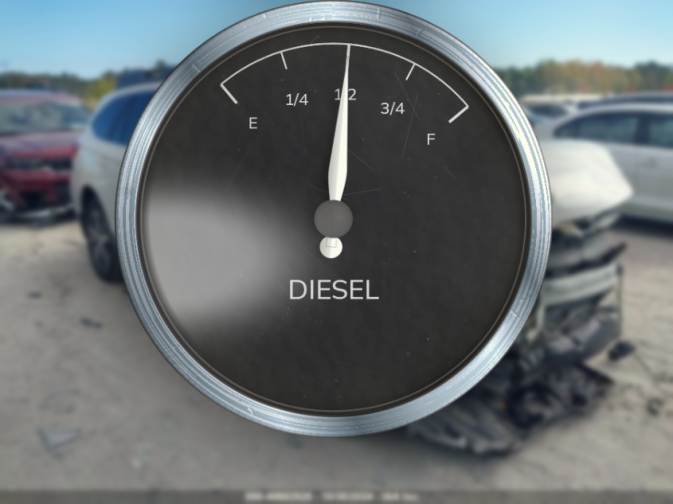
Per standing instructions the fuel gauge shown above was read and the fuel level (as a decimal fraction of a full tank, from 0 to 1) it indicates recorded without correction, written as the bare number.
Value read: 0.5
